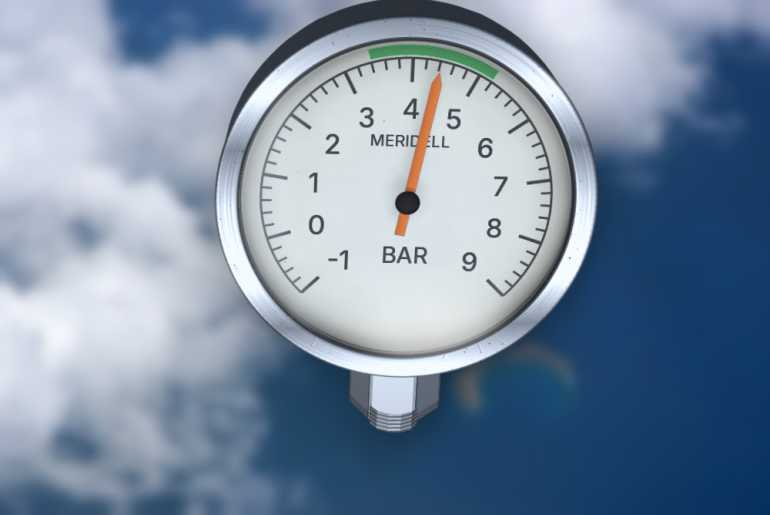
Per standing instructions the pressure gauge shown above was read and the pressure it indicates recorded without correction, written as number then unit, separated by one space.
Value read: 4.4 bar
